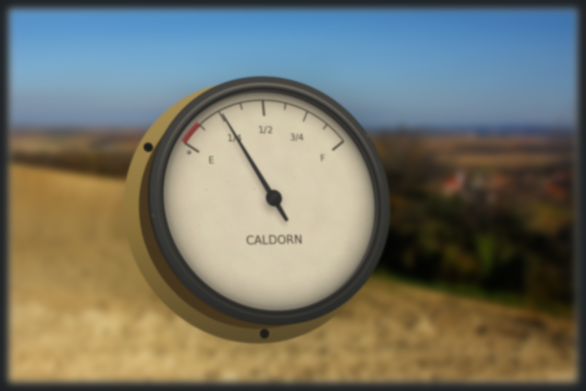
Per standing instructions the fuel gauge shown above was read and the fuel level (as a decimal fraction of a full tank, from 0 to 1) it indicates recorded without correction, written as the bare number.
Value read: 0.25
